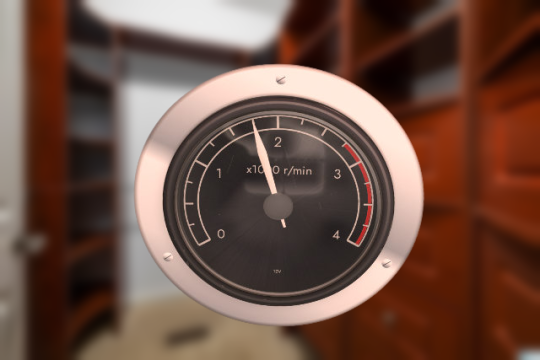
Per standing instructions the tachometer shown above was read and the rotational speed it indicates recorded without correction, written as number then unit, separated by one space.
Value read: 1750 rpm
